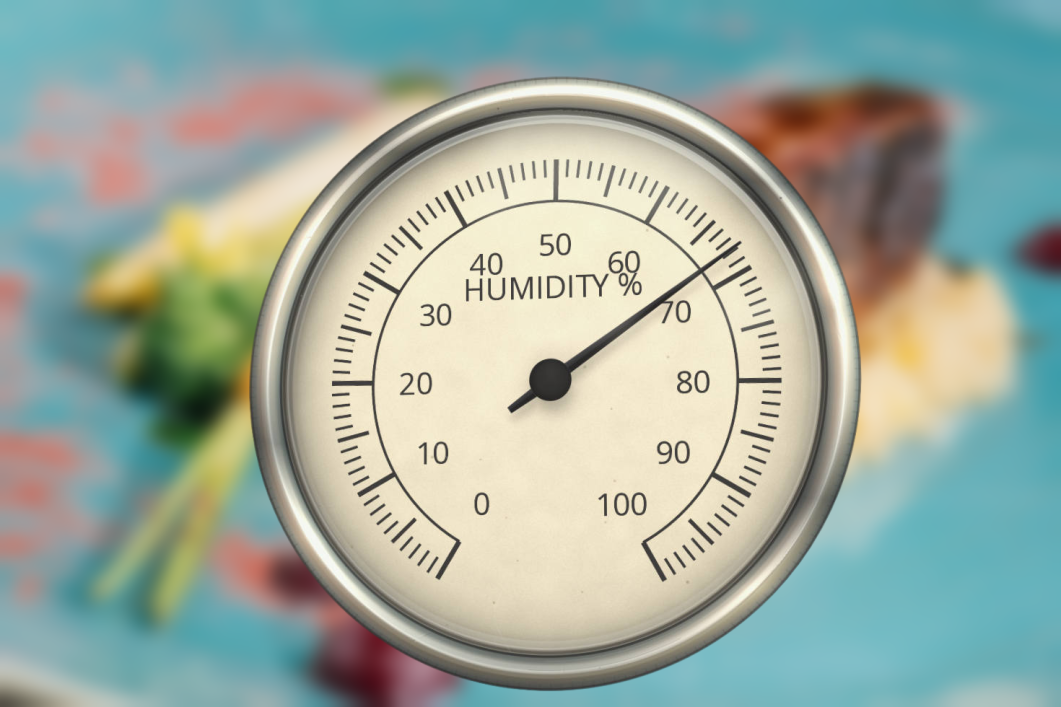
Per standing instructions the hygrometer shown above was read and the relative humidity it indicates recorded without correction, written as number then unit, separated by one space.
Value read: 68 %
